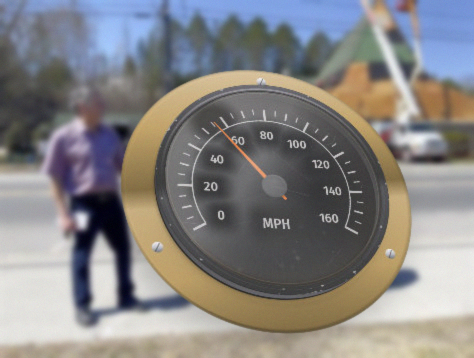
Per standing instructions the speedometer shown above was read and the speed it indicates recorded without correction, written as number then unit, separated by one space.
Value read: 55 mph
